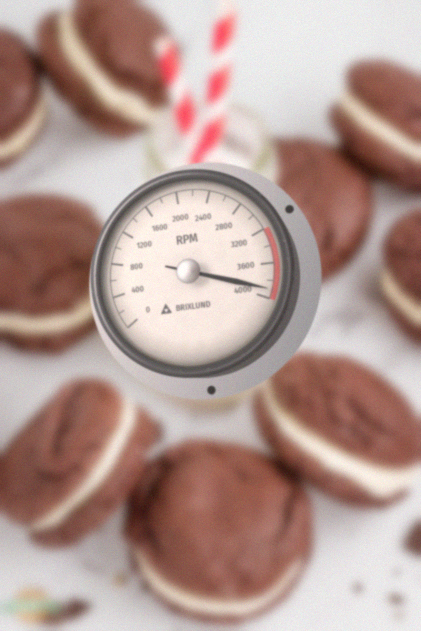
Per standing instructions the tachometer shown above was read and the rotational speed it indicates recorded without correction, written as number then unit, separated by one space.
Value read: 3900 rpm
